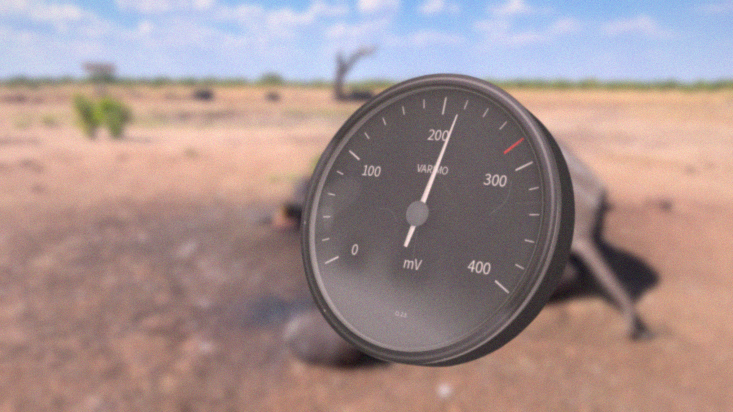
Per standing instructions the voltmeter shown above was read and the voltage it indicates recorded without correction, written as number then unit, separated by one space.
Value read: 220 mV
